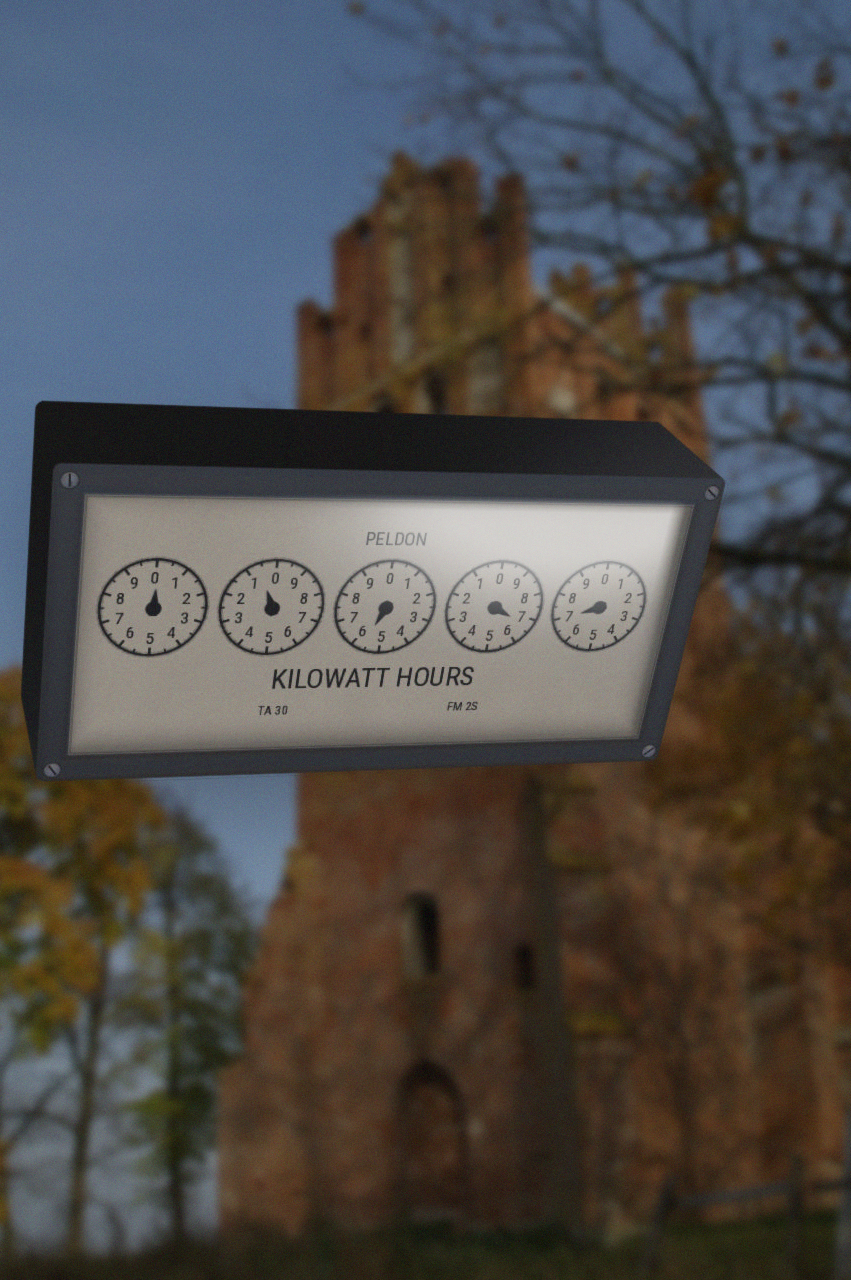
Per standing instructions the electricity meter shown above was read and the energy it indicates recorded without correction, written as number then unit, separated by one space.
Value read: 567 kWh
